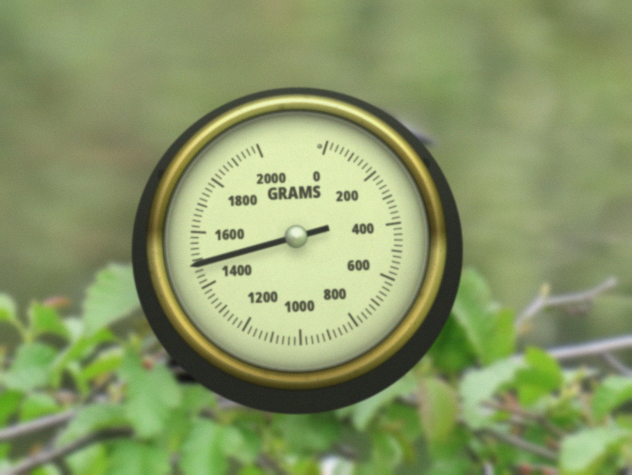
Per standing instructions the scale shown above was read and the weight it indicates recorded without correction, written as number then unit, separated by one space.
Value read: 1480 g
